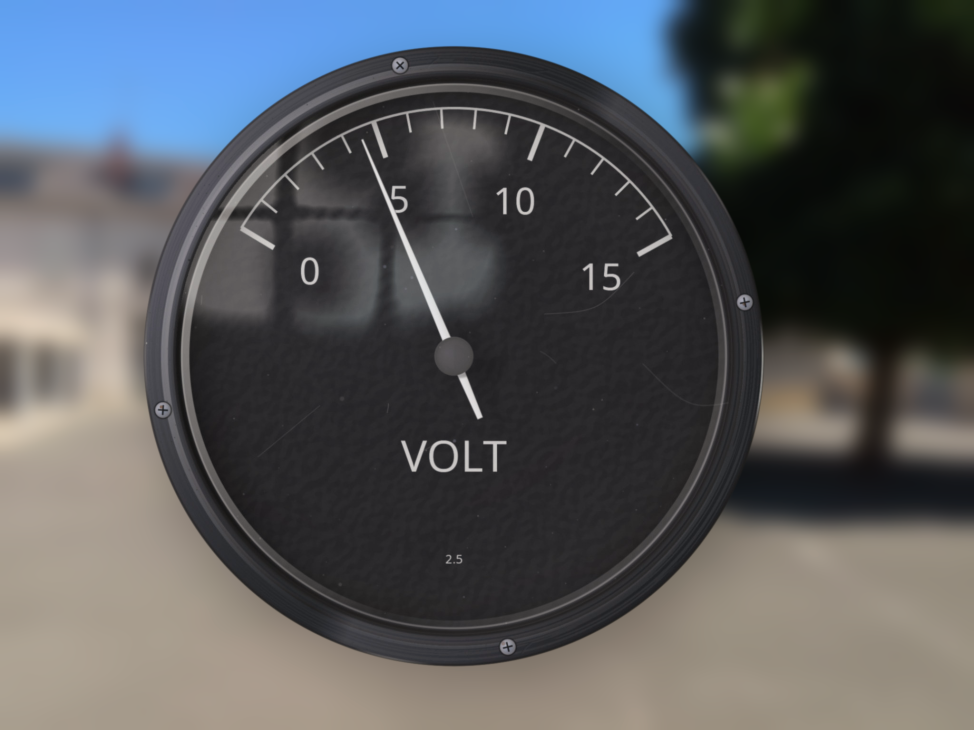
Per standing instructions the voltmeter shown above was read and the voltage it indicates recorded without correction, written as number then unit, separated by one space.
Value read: 4.5 V
